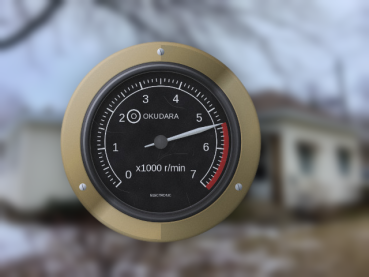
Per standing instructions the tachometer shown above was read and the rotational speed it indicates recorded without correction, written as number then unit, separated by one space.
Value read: 5400 rpm
